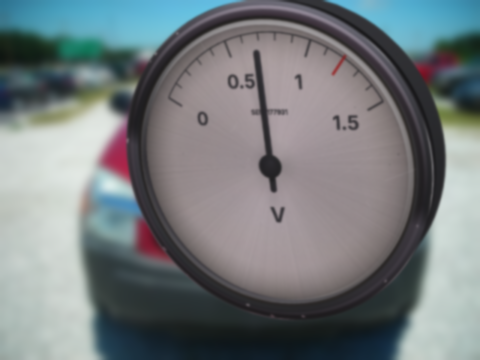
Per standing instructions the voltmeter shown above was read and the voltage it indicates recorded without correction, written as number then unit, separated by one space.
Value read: 0.7 V
